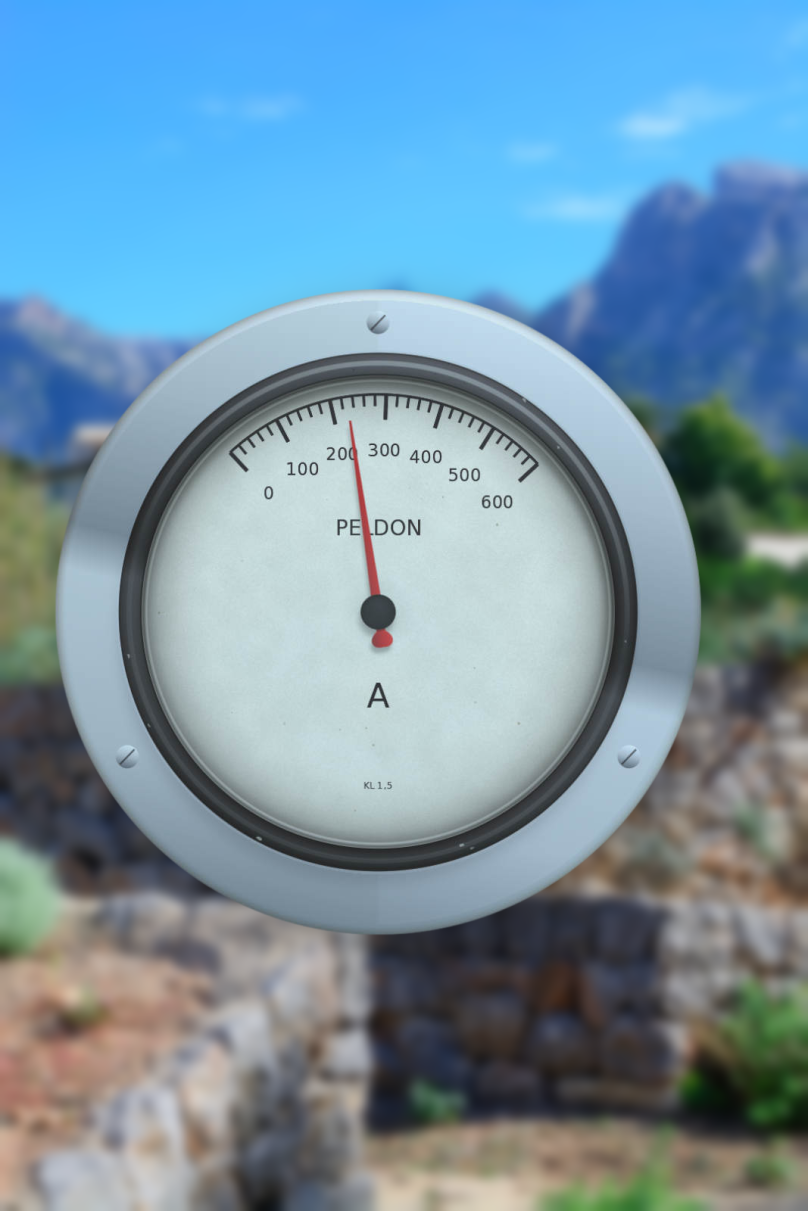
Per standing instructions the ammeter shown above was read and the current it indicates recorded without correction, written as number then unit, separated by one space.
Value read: 230 A
